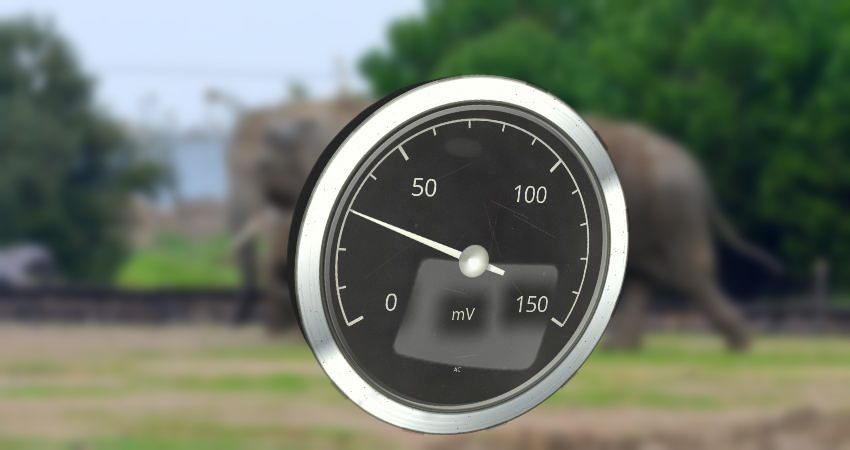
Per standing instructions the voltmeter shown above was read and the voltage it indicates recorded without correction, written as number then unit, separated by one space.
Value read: 30 mV
